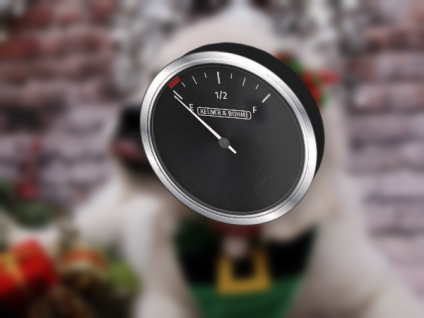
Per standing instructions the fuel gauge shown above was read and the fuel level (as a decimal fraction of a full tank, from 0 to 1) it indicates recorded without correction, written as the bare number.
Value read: 0
